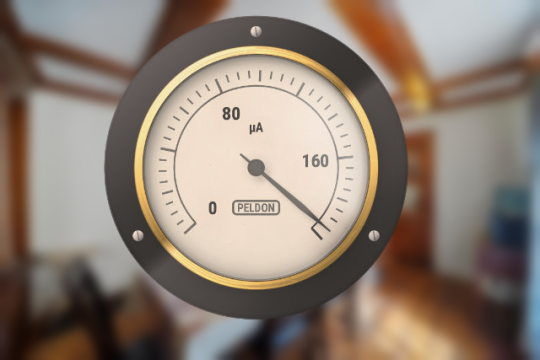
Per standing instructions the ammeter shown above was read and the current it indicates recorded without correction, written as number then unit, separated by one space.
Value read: 195 µA
